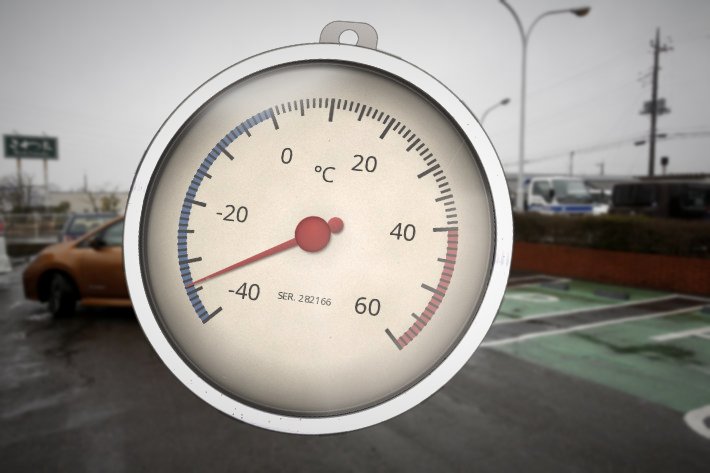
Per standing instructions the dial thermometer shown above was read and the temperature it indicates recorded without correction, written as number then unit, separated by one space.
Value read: -34 °C
